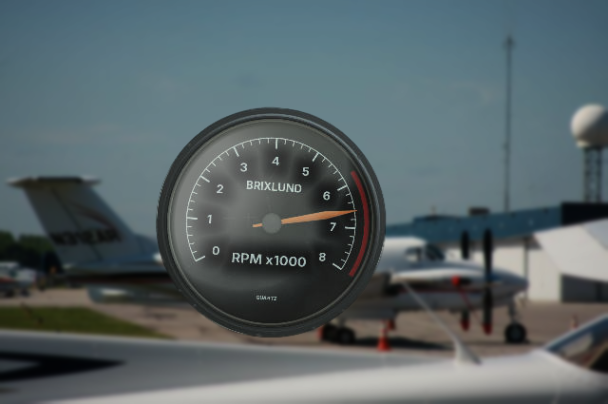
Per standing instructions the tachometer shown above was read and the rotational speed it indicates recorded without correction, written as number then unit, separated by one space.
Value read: 6600 rpm
